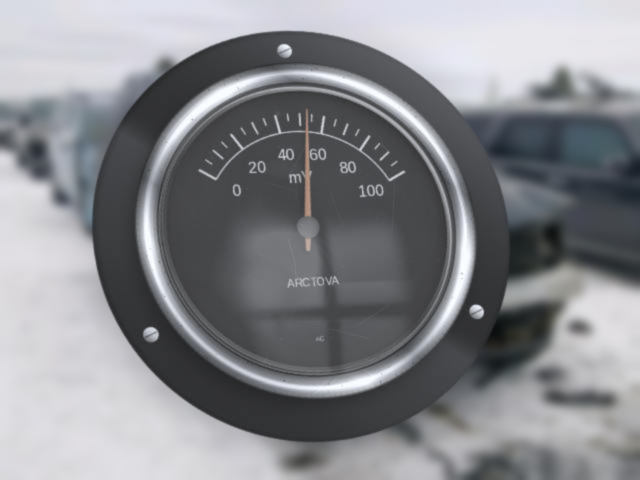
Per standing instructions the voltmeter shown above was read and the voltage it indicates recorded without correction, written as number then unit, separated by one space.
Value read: 52.5 mV
